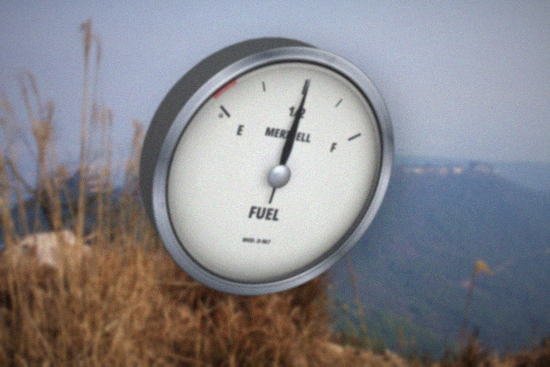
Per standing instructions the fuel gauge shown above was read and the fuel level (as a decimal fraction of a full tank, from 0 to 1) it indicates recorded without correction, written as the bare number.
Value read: 0.5
